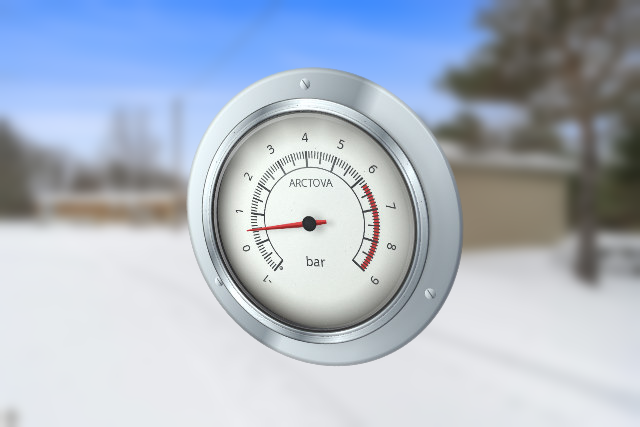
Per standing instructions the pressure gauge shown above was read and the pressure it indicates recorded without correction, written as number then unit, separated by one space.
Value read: 0.5 bar
